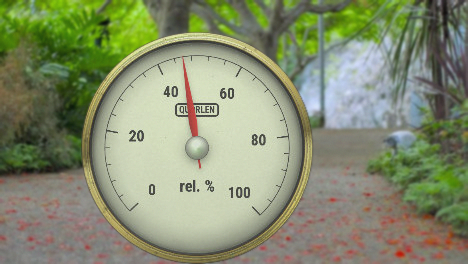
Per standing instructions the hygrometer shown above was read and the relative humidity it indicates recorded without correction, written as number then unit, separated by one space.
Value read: 46 %
